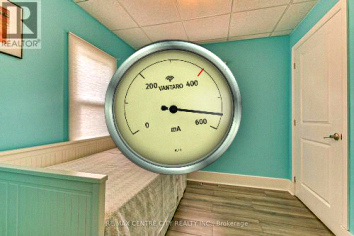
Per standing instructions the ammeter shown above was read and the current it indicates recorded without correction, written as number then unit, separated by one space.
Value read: 550 mA
